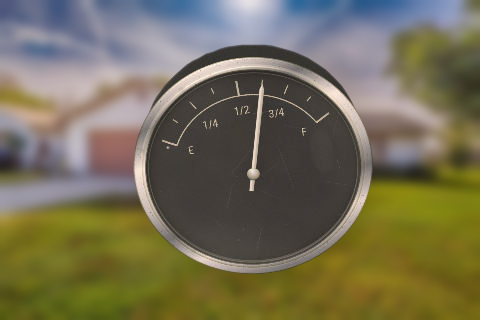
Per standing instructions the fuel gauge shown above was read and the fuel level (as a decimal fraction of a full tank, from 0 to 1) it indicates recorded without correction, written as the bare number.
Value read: 0.625
